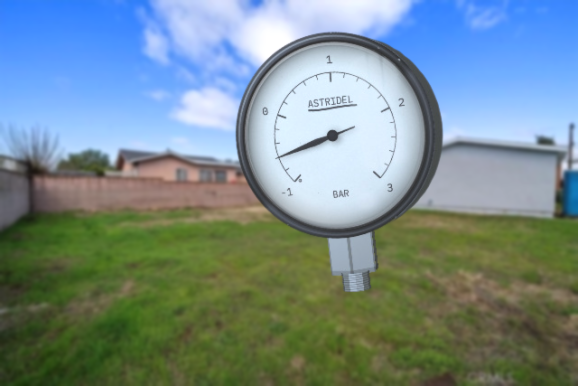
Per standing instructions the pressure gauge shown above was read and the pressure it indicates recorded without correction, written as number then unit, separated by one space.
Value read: -0.6 bar
